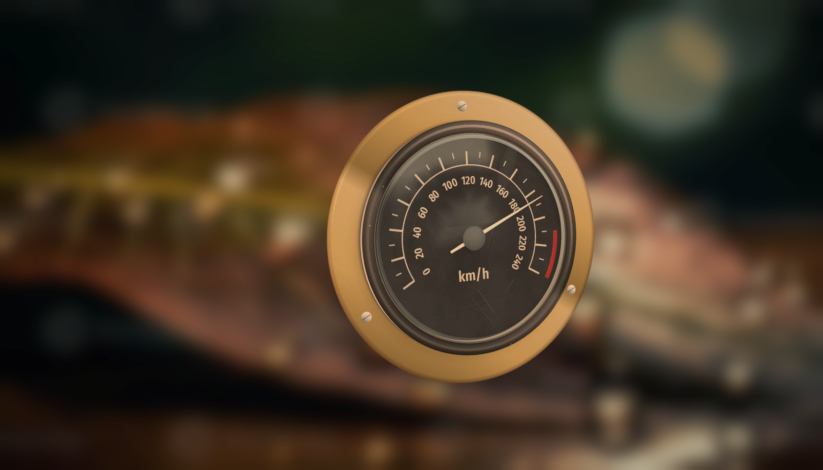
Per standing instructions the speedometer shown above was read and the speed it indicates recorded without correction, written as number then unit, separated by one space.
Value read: 185 km/h
